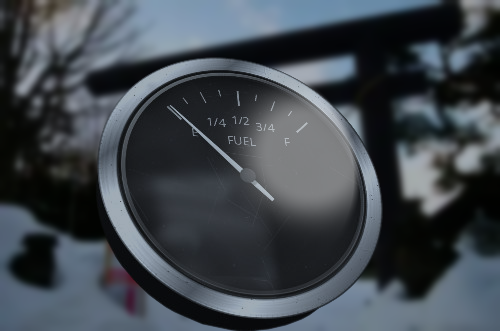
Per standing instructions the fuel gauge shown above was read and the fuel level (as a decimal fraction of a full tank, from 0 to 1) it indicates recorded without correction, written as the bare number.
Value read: 0
